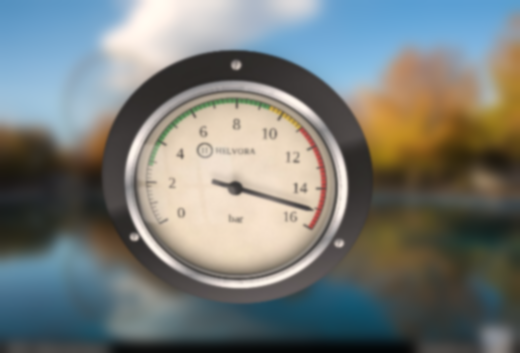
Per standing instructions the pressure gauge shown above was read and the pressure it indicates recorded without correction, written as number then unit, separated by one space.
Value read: 15 bar
